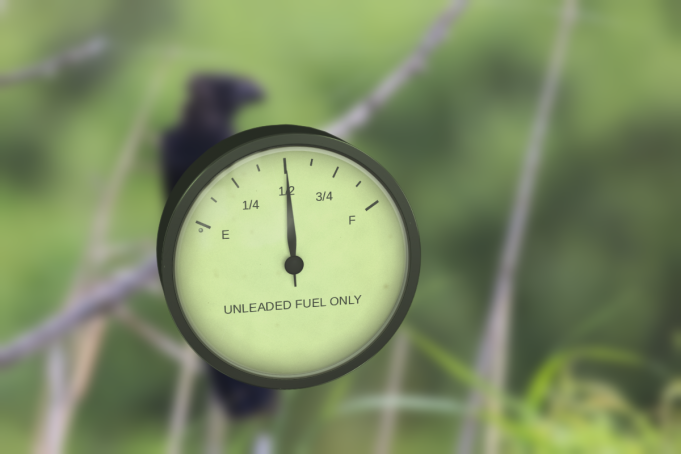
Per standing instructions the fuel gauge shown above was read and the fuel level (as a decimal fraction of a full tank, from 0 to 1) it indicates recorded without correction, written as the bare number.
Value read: 0.5
